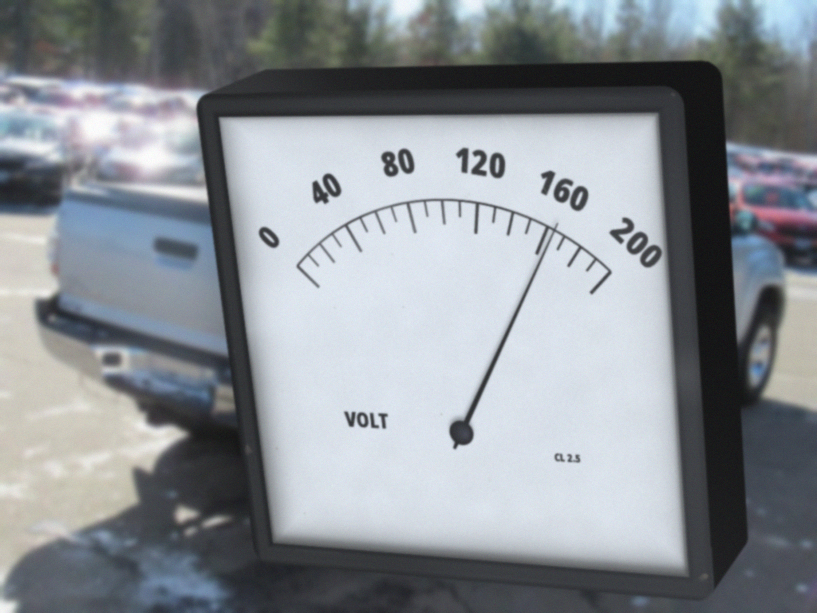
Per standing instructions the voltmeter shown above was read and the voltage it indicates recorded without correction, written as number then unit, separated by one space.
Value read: 165 V
